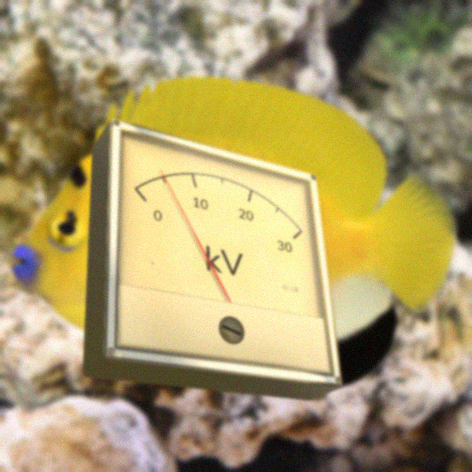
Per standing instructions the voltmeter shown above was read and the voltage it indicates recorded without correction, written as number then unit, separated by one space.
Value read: 5 kV
